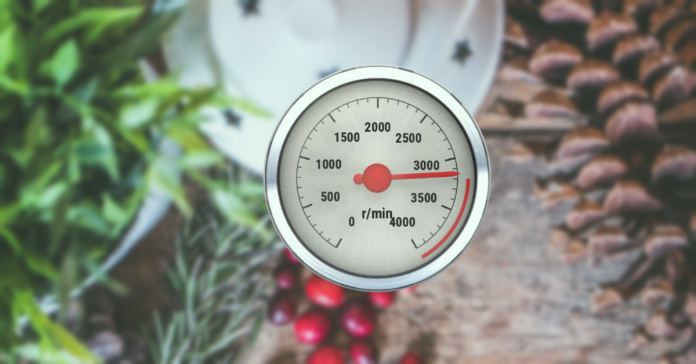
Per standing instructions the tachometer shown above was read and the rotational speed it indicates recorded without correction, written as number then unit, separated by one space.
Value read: 3150 rpm
